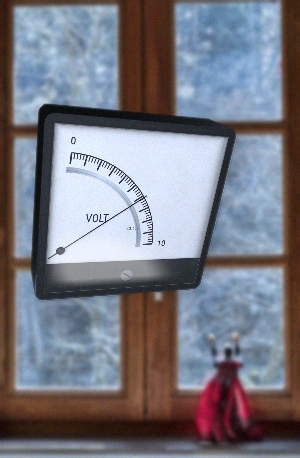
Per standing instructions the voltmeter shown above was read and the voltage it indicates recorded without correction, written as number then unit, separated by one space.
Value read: 6 V
